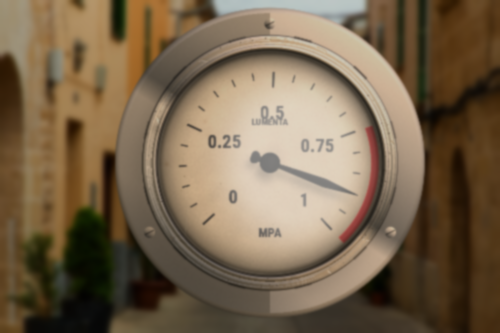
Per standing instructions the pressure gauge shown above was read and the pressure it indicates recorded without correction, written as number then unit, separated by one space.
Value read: 0.9 MPa
